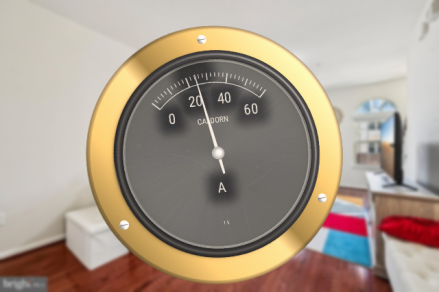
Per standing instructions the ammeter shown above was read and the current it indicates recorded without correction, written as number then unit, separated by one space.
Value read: 24 A
